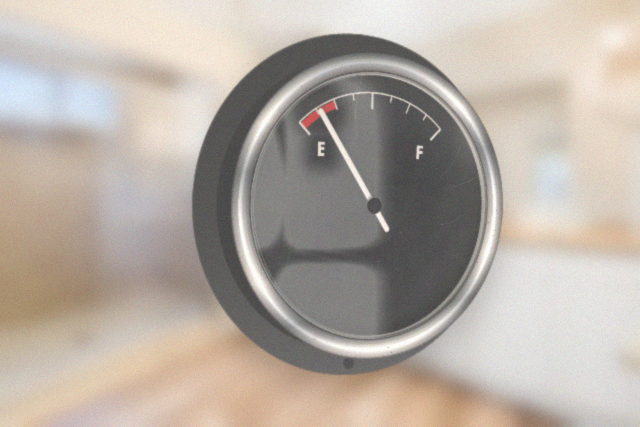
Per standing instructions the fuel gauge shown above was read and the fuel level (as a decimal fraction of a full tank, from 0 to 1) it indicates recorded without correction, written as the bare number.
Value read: 0.125
